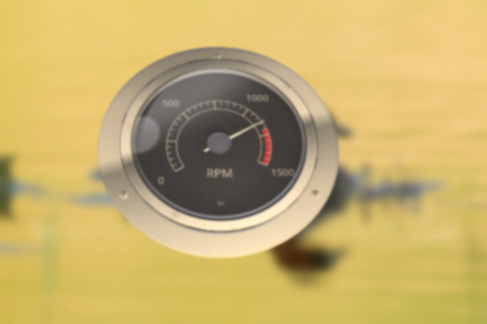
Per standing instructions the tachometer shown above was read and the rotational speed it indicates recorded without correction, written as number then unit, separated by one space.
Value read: 1150 rpm
